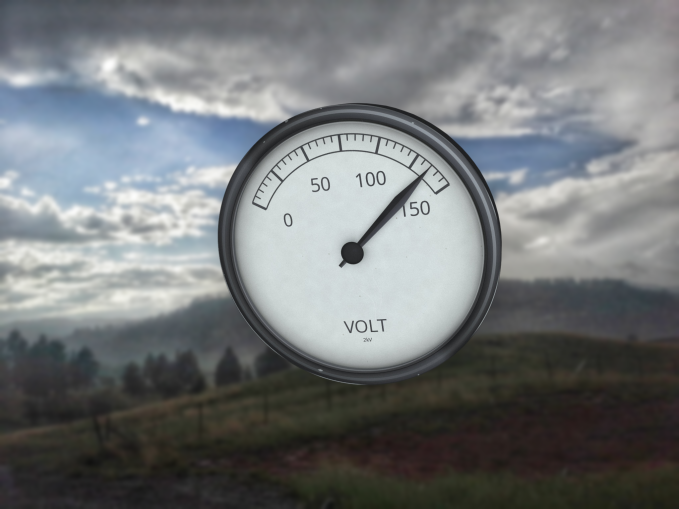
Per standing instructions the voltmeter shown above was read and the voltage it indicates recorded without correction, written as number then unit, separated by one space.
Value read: 135 V
